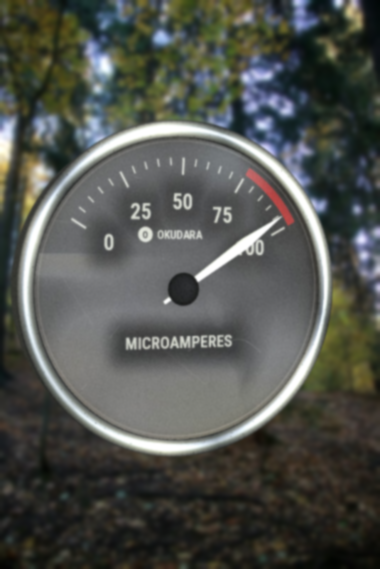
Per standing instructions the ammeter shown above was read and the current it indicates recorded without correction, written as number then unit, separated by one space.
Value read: 95 µA
